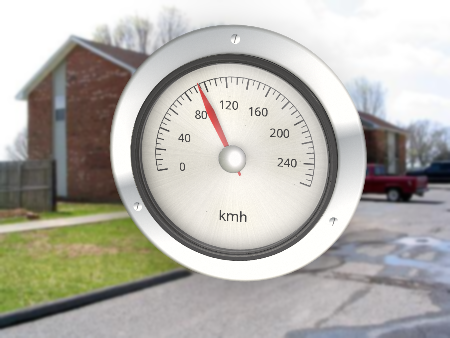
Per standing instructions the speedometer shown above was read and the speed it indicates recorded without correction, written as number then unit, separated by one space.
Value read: 95 km/h
